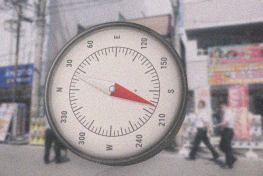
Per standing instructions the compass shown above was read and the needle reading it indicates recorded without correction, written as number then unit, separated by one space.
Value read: 200 °
